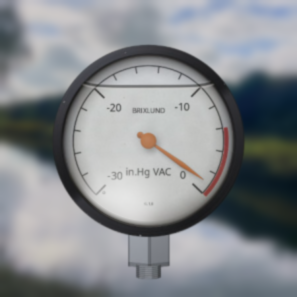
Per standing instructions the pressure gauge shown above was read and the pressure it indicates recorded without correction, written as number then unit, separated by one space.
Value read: -1 inHg
